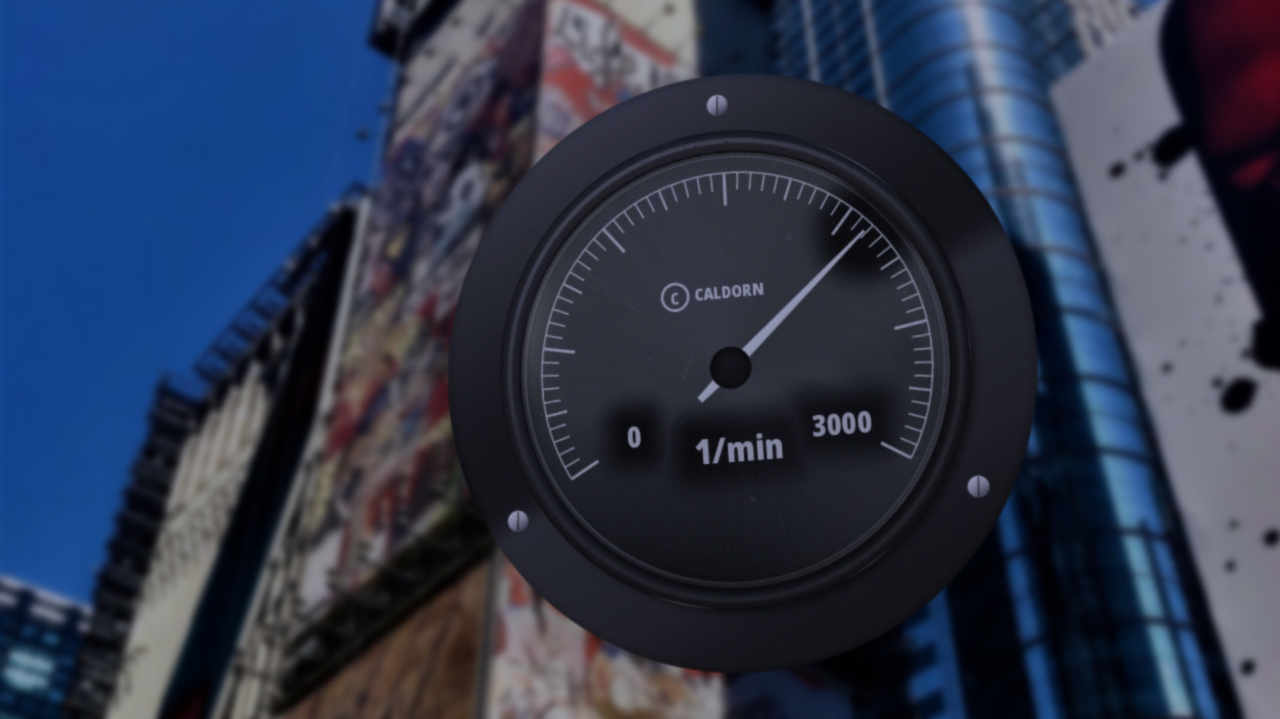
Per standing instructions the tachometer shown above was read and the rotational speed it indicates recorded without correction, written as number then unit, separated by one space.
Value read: 2100 rpm
